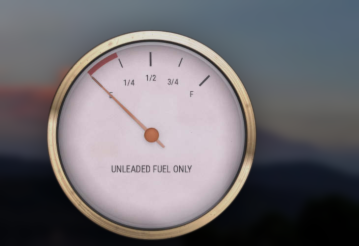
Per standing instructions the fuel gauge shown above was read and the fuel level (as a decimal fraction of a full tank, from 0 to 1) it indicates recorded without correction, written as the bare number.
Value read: 0
